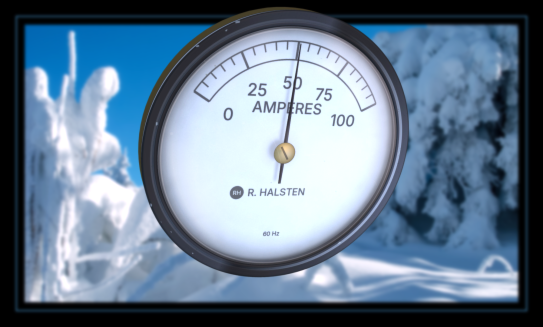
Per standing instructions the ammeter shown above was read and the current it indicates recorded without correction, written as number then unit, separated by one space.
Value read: 50 A
